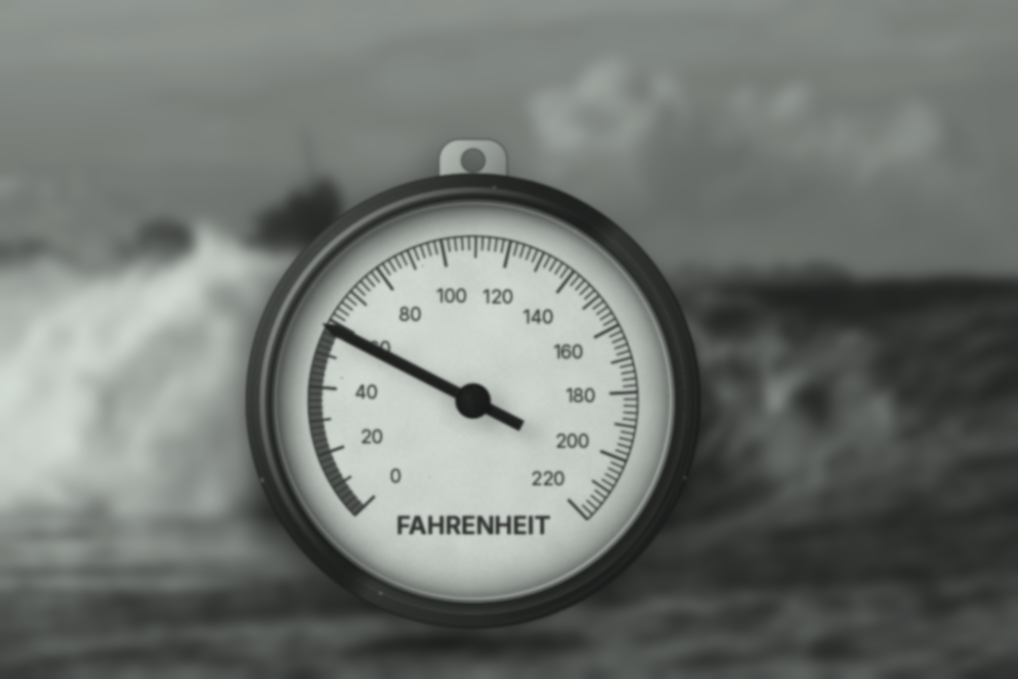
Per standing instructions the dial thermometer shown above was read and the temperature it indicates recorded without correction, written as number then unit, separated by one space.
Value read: 58 °F
